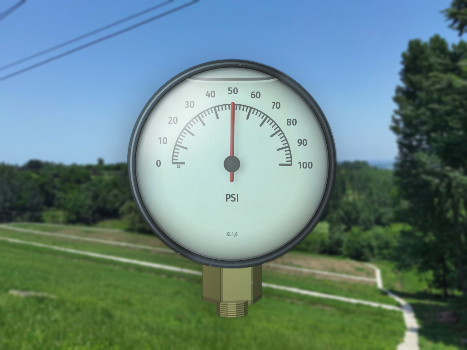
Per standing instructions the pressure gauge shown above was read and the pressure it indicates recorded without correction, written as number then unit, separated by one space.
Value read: 50 psi
